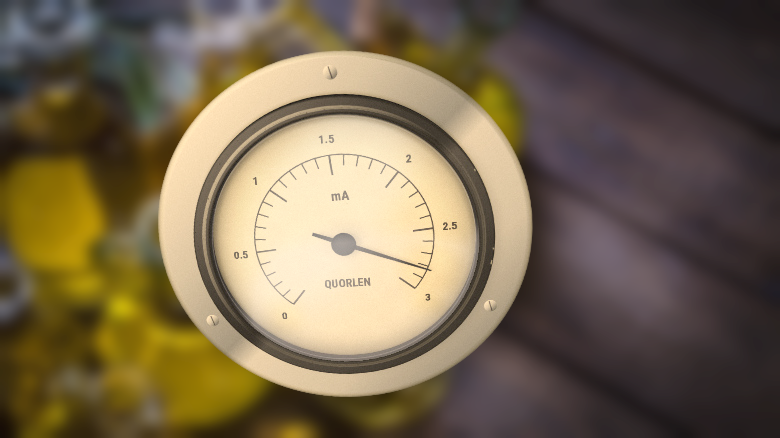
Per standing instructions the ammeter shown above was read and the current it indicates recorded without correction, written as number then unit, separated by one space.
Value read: 2.8 mA
